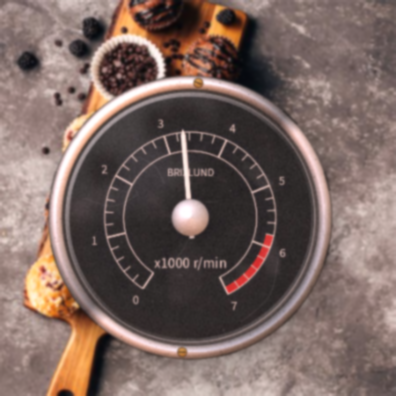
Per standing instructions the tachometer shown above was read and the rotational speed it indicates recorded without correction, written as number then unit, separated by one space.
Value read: 3300 rpm
